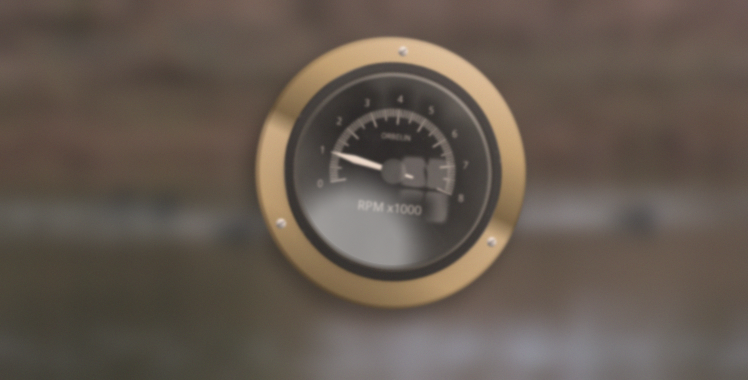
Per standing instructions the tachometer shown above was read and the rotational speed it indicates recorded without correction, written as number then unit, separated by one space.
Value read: 1000 rpm
